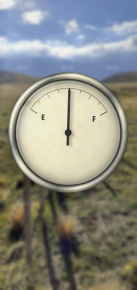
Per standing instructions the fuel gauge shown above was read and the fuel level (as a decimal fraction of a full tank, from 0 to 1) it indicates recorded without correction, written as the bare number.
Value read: 0.5
